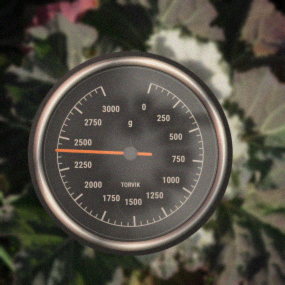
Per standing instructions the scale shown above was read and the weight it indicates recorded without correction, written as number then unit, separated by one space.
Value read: 2400 g
